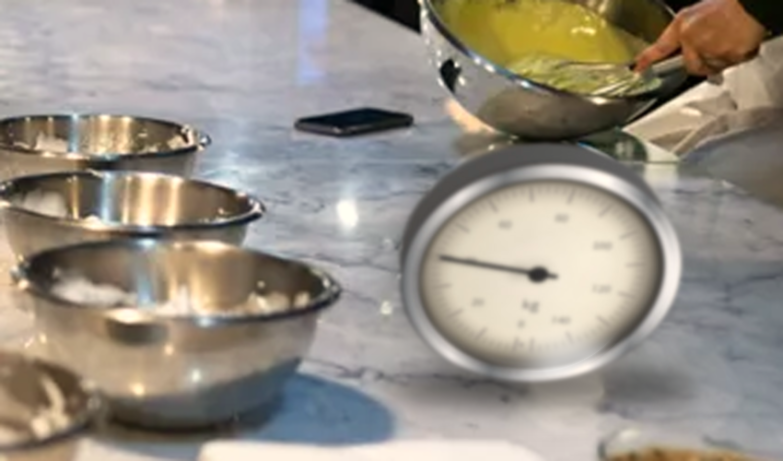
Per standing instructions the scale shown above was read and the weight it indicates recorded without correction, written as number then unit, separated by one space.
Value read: 40 kg
